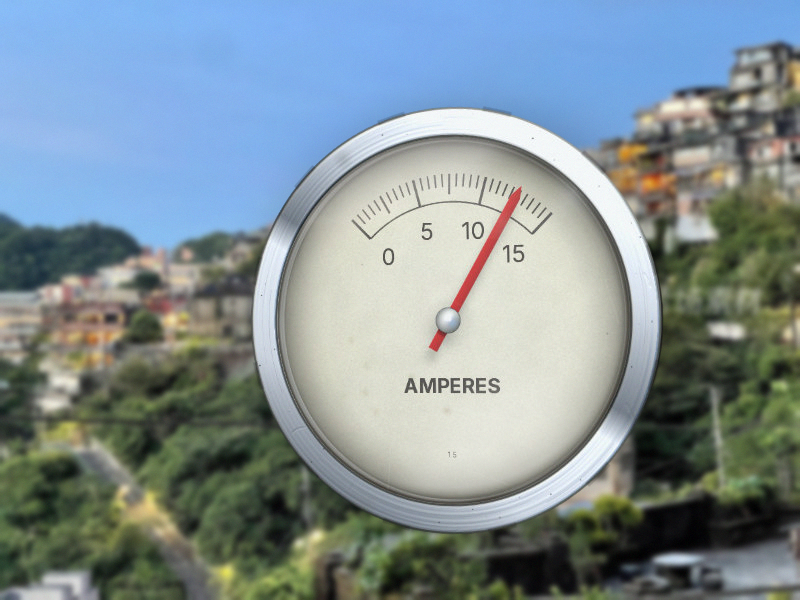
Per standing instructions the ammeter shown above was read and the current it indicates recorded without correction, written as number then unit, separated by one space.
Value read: 12.5 A
